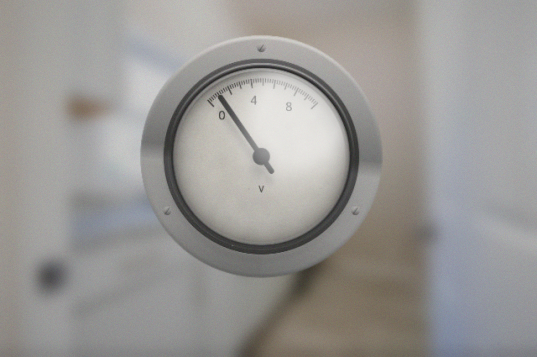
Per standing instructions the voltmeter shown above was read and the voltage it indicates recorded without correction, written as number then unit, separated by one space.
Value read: 1 V
